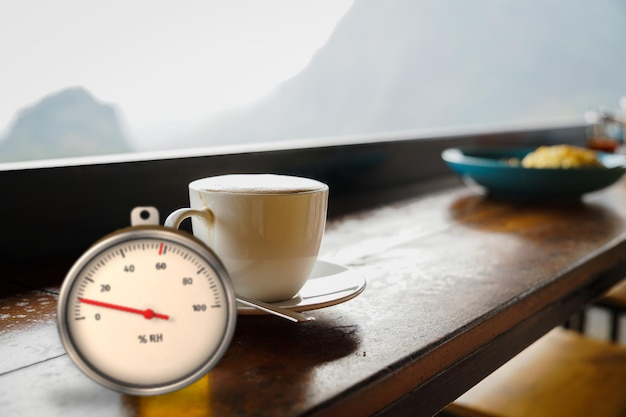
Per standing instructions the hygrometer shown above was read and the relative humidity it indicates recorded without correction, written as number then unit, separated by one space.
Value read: 10 %
